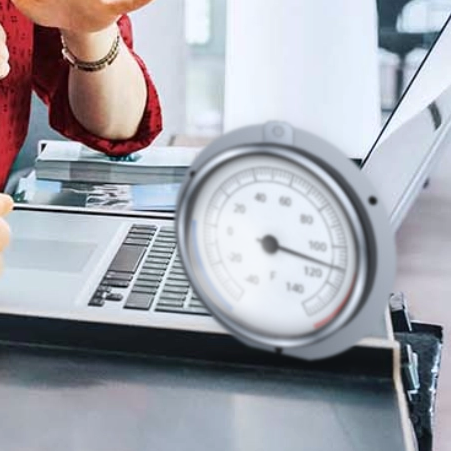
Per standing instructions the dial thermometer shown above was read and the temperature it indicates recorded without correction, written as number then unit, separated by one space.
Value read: 110 °F
